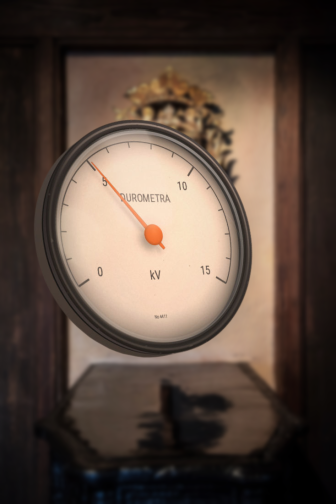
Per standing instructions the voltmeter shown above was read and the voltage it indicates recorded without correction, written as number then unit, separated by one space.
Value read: 5 kV
